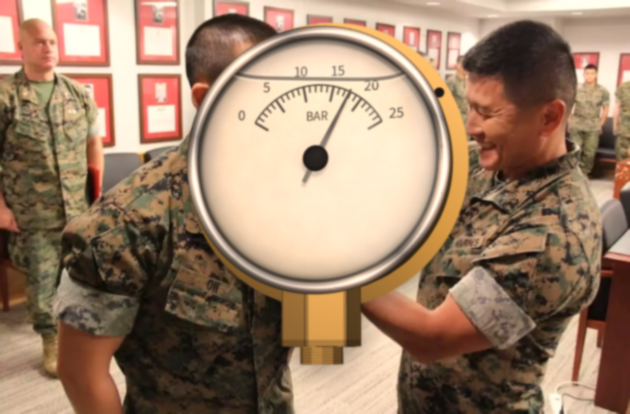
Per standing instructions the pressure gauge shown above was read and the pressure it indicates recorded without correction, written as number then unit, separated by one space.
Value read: 18 bar
